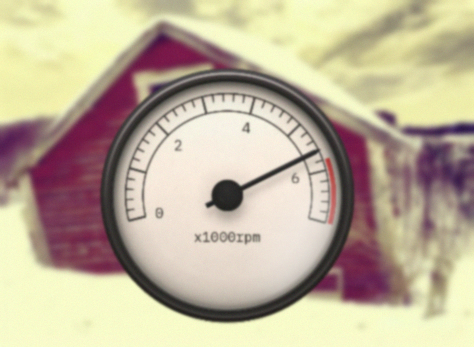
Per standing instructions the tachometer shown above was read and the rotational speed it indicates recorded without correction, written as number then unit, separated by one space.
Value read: 5600 rpm
